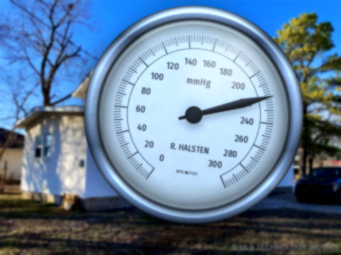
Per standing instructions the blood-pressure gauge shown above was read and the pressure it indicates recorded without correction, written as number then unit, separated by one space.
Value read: 220 mmHg
